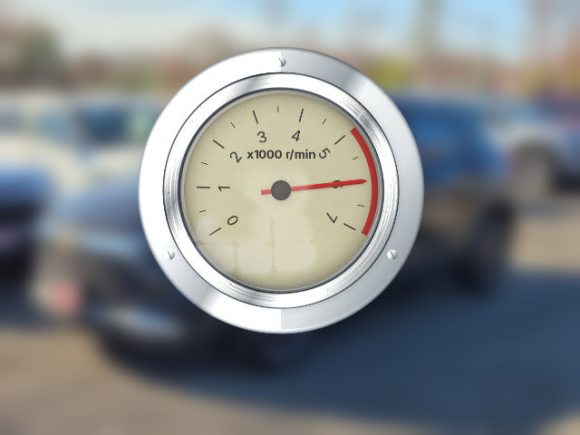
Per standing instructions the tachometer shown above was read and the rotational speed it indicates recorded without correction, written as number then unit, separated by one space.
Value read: 6000 rpm
